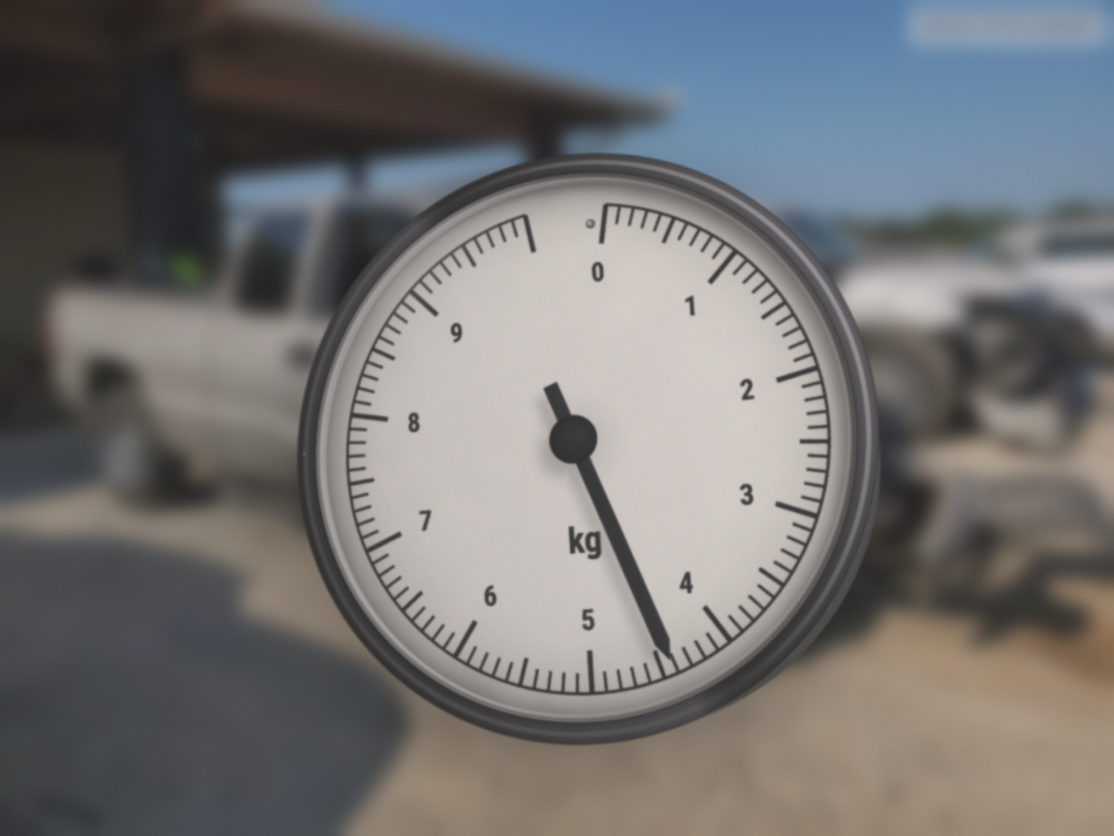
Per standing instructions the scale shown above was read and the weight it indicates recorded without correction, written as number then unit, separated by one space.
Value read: 4.4 kg
